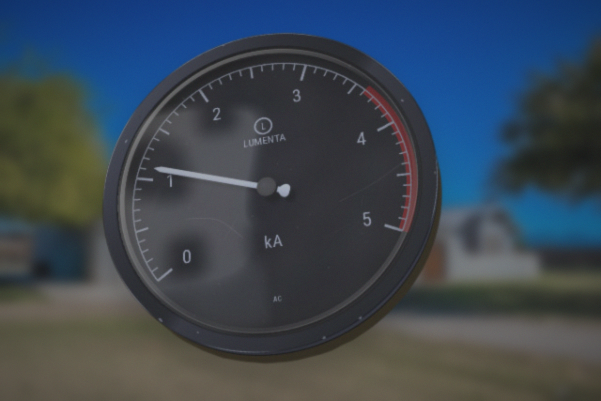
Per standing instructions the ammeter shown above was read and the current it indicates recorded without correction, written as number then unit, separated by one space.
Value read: 1.1 kA
